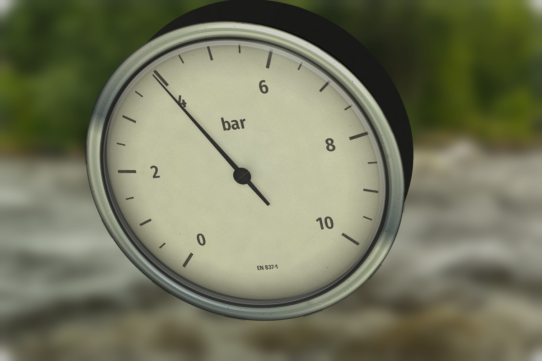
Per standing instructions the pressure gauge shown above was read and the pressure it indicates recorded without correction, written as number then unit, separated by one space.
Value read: 4 bar
